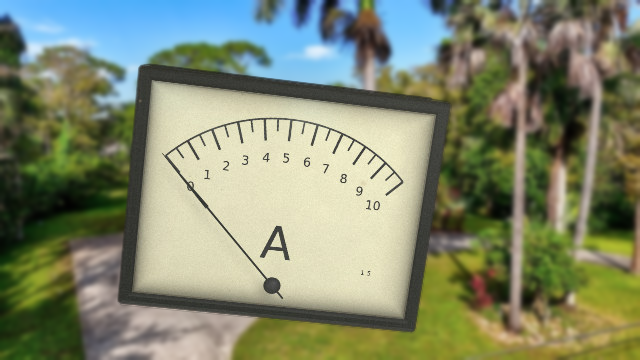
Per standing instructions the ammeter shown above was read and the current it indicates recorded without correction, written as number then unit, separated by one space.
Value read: 0 A
